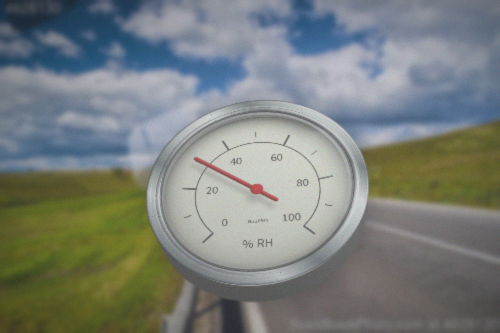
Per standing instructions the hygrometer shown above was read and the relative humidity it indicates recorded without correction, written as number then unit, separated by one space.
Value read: 30 %
